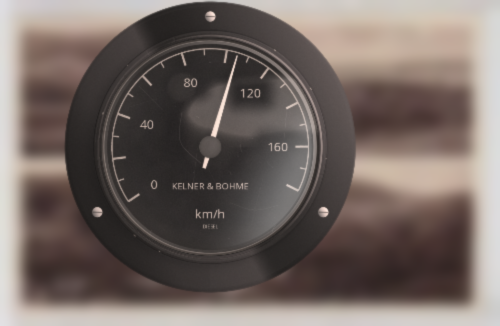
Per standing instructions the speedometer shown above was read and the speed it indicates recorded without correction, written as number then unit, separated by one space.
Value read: 105 km/h
